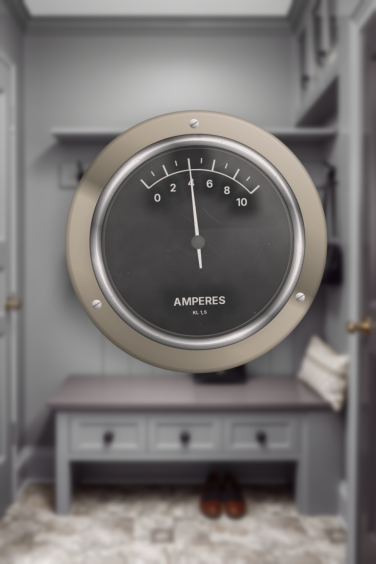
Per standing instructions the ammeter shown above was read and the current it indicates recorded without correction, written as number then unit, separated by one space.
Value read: 4 A
